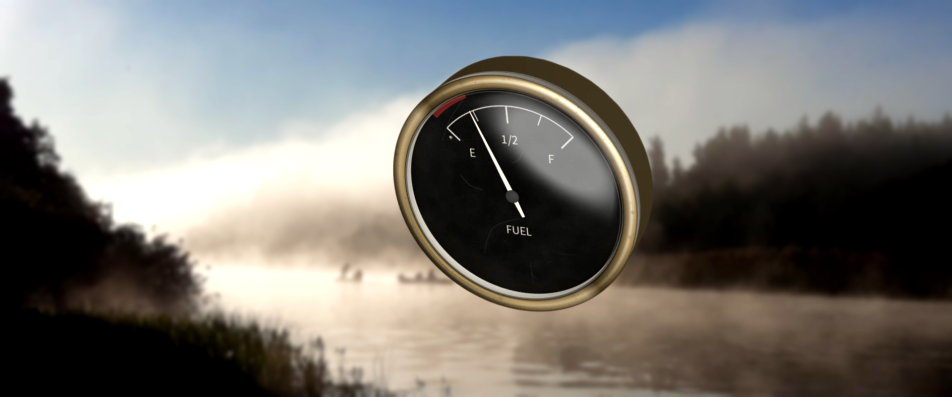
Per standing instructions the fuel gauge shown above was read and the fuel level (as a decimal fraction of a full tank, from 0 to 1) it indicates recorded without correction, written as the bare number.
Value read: 0.25
